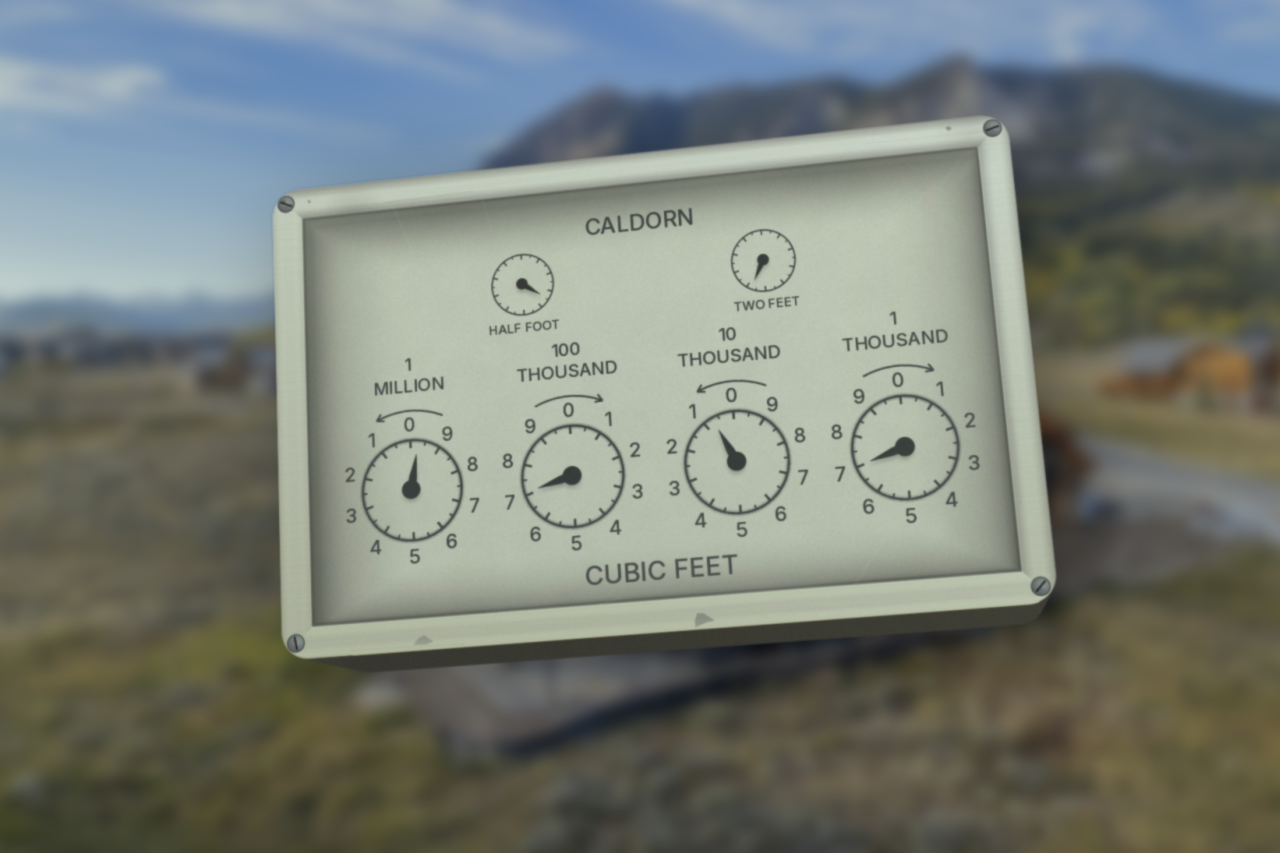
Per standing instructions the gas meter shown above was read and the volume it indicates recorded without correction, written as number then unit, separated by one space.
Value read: 970700 ft³
